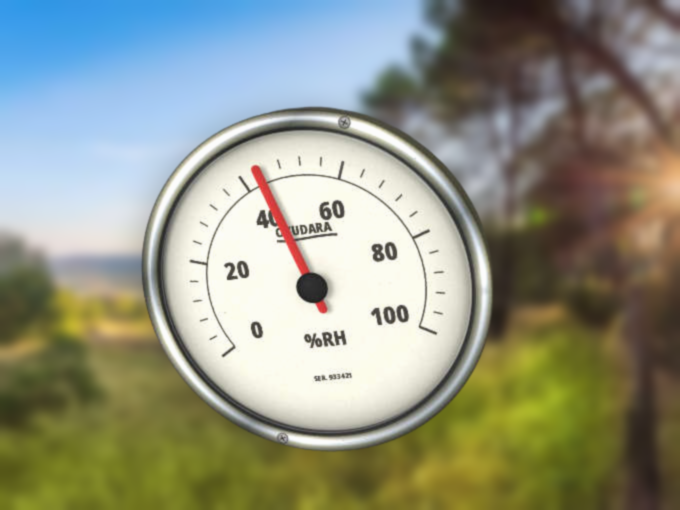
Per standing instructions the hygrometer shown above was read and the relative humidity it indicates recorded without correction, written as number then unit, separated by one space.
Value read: 44 %
